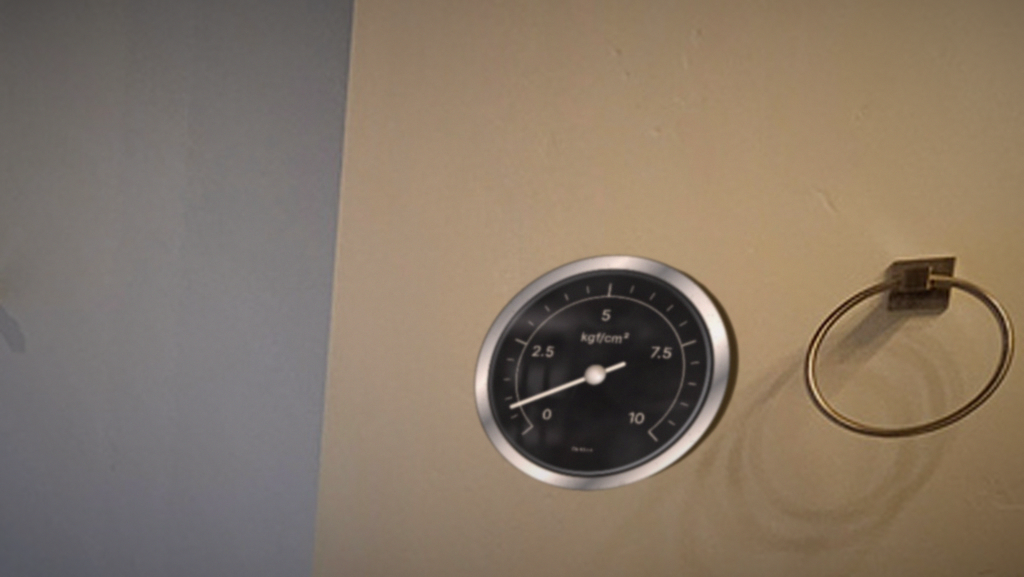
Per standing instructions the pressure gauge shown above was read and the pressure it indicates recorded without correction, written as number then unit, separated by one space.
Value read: 0.75 kg/cm²
